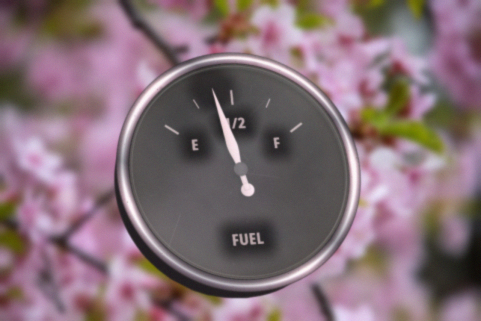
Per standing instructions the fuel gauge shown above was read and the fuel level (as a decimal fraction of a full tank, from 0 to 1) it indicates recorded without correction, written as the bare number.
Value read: 0.375
